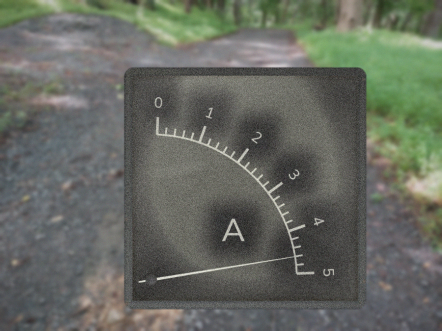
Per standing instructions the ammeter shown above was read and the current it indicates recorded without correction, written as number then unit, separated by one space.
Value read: 4.6 A
